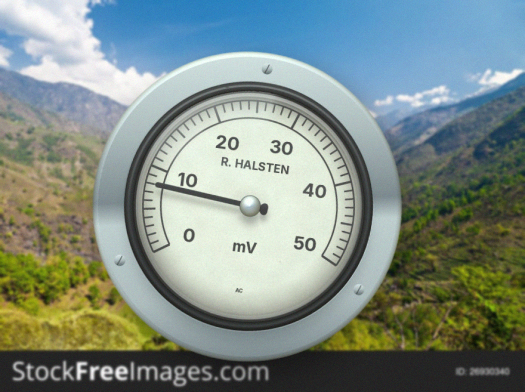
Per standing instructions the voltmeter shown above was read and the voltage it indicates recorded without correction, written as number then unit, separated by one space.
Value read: 8 mV
